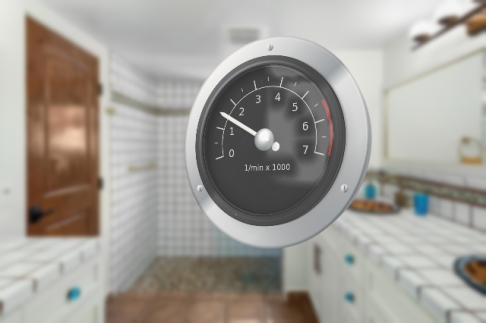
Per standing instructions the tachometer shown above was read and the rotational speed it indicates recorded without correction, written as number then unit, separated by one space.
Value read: 1500 rpm
